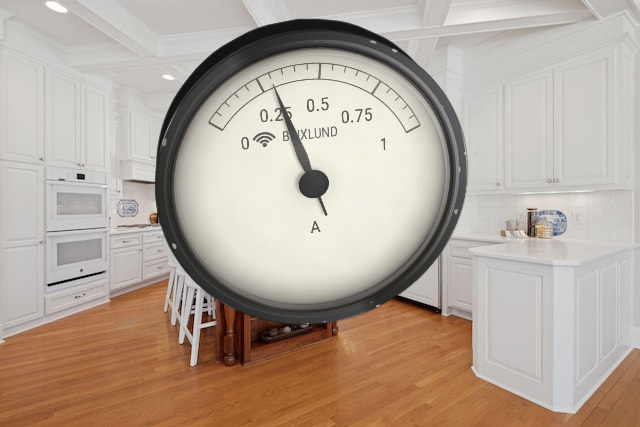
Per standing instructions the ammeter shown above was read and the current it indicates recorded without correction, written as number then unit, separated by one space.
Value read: 0.3 A
